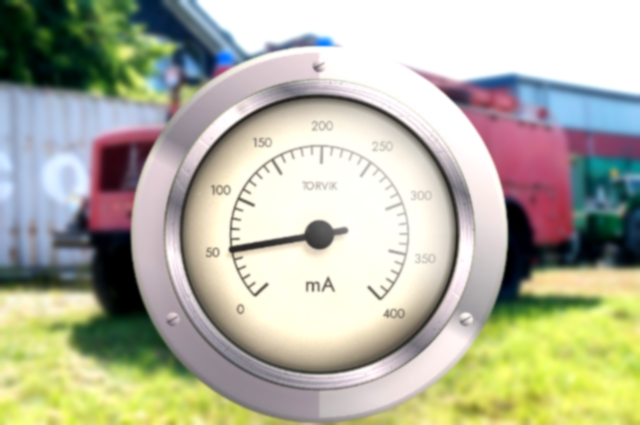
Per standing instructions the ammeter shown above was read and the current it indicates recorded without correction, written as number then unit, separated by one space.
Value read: 50 mA
